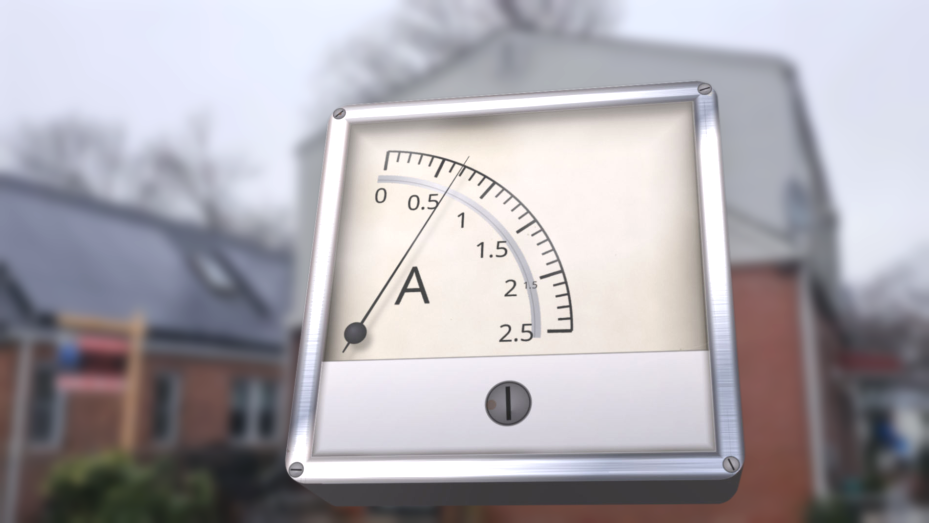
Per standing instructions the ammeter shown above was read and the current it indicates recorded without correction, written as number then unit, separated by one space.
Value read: 0.7 A
